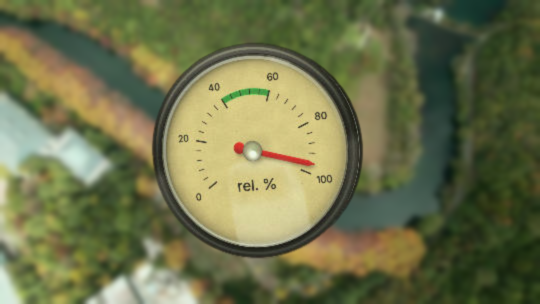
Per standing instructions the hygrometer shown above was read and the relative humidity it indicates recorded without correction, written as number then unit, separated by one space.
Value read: 96 %
